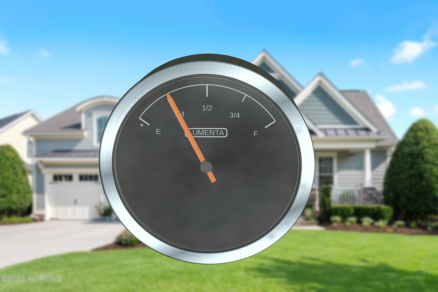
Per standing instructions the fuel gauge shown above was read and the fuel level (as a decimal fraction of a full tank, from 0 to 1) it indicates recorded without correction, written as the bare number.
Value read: 0.25
